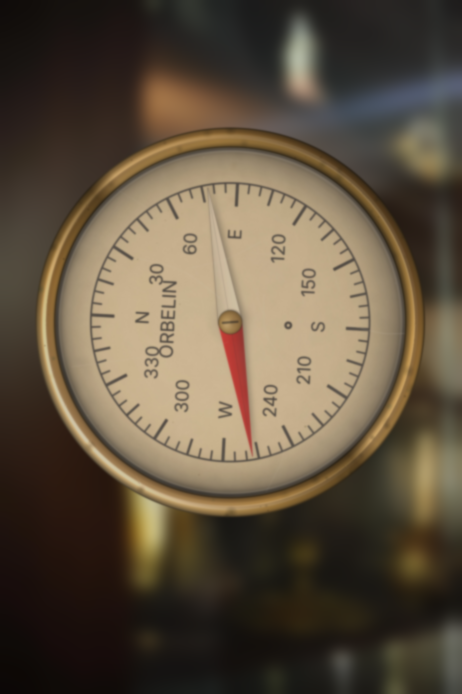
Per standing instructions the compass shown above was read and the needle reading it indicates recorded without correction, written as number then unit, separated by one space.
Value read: 257.5 °
